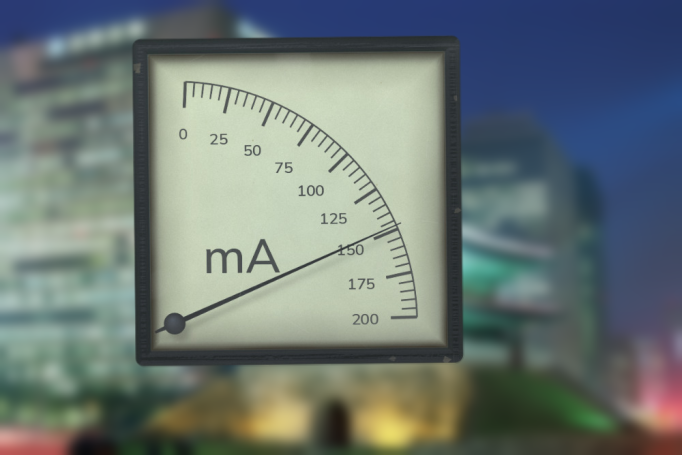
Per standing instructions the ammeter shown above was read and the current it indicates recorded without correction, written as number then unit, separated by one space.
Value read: 147.5 mA
